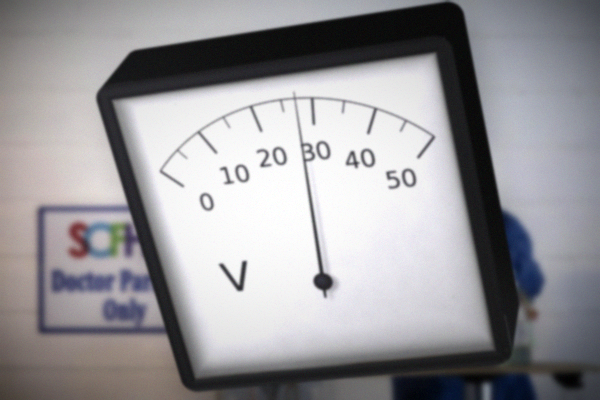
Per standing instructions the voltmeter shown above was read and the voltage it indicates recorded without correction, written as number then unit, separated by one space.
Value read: 27.5 V
